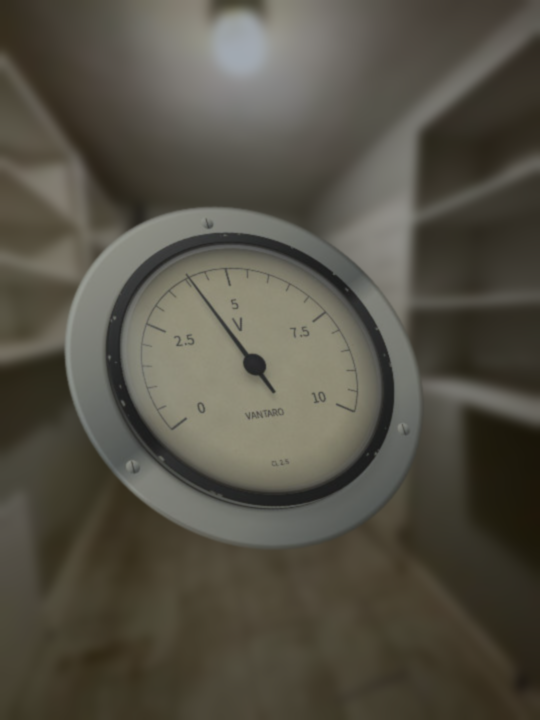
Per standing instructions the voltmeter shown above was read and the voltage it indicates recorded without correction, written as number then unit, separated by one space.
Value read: 4 V
